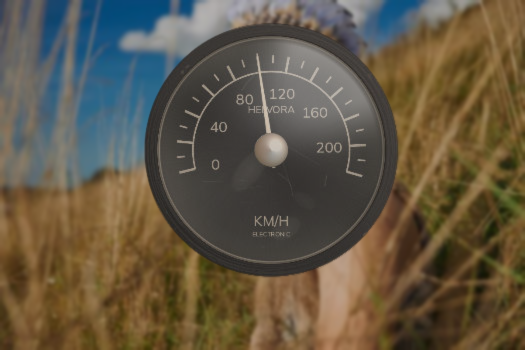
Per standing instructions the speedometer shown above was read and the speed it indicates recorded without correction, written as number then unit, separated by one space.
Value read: 100 km/h
